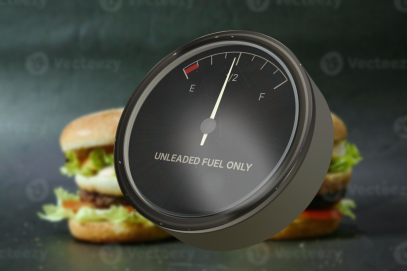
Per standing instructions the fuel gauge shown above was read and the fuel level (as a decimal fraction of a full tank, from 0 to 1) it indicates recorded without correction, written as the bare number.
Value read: 0.5
